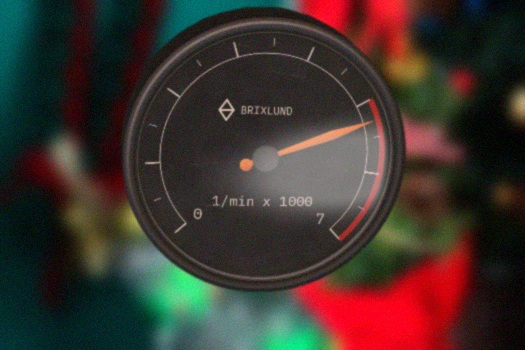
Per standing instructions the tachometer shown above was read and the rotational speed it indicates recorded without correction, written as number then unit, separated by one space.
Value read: 5250 rpm
